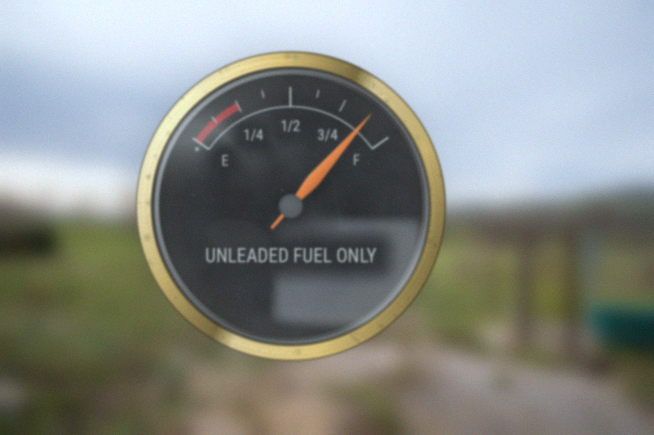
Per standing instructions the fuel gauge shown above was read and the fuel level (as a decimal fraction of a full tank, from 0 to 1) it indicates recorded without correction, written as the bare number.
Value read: 0.875
